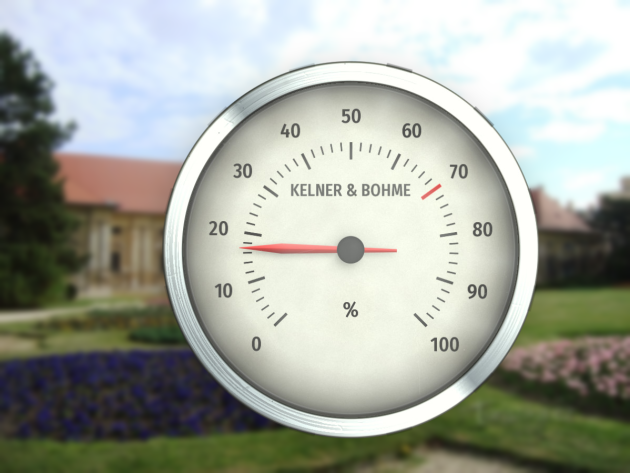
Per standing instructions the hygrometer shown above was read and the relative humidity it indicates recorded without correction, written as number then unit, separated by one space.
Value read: 17 %
